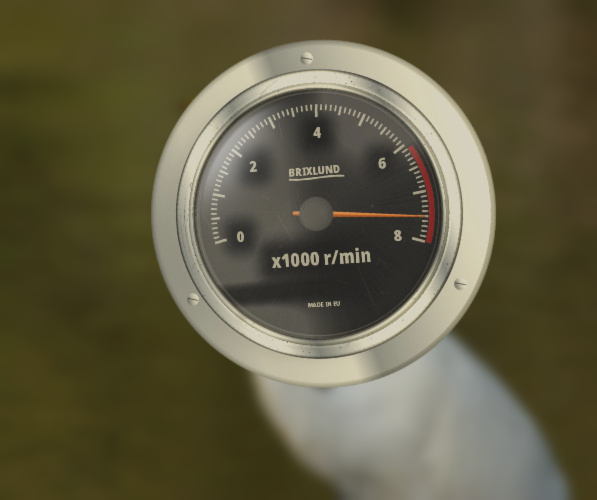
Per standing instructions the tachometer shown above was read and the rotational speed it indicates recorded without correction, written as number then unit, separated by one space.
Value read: 7500 rpm
